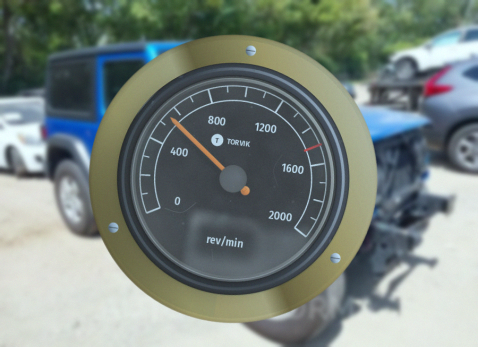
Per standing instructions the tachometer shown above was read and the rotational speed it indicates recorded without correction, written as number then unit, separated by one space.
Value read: 550 rpm
